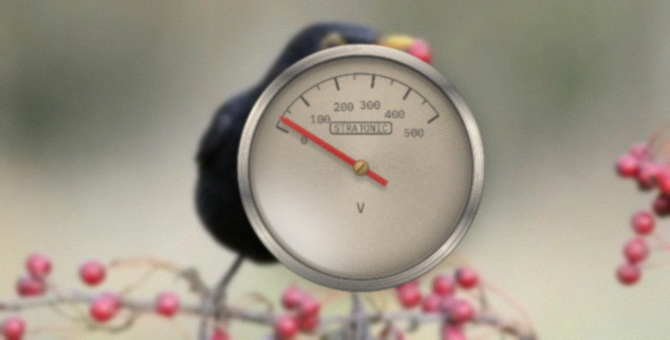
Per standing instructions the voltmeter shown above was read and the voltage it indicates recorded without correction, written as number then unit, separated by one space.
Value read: 25 V
